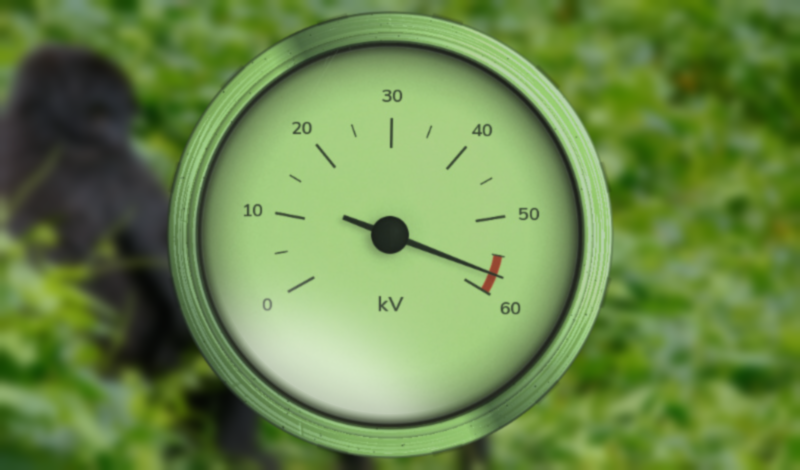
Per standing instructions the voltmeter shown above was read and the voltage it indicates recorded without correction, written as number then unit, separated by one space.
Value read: 57.5 kV
